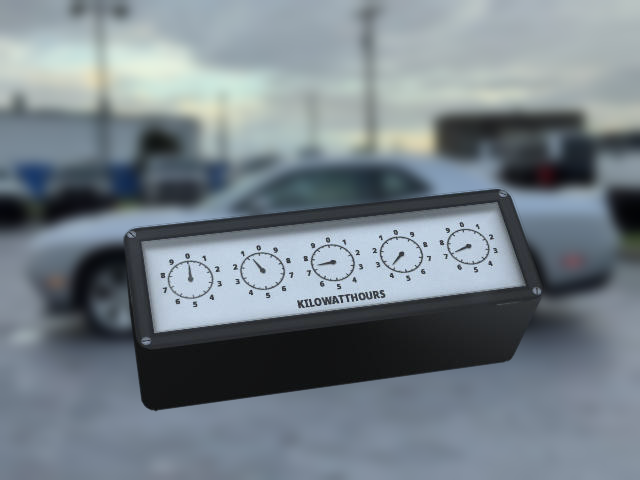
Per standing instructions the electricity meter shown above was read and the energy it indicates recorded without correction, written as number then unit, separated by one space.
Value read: 737 kWh
